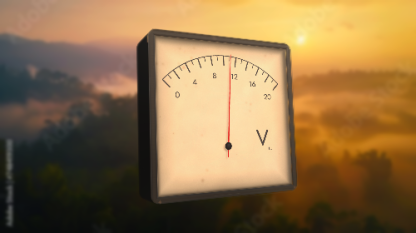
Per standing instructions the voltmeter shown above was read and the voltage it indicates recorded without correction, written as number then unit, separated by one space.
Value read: 11 V
